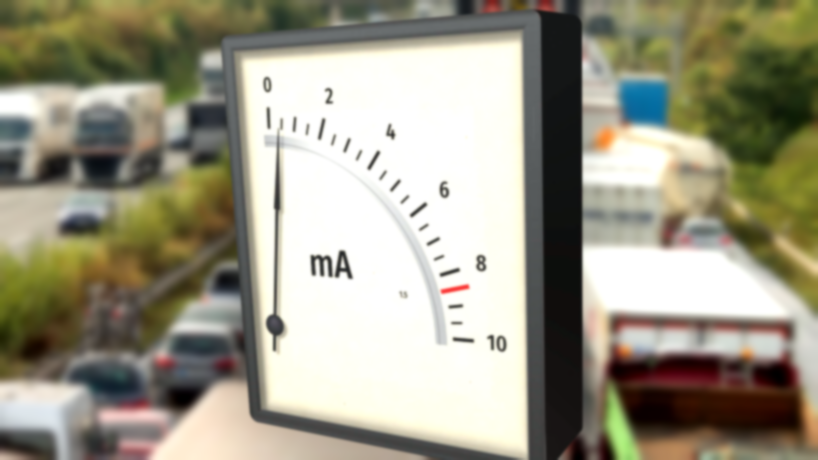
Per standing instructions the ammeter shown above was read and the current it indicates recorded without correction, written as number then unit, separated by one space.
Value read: 0.5 mA
